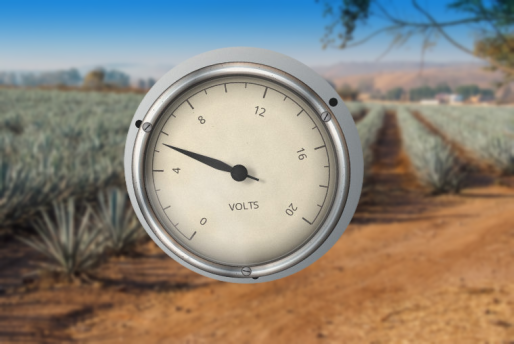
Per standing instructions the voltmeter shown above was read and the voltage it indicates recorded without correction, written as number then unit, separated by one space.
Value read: 5.5 V
